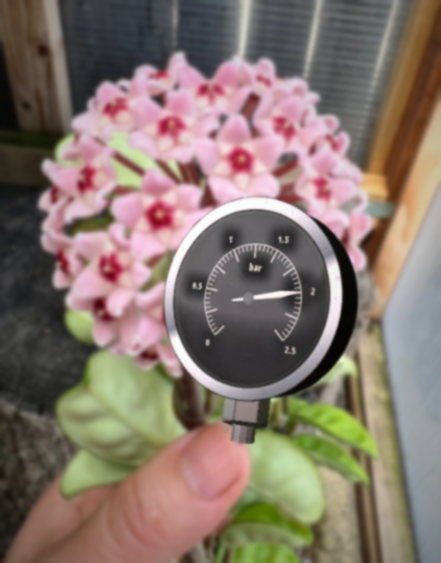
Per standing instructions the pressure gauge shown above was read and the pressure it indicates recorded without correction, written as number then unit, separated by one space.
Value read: 2 bar
